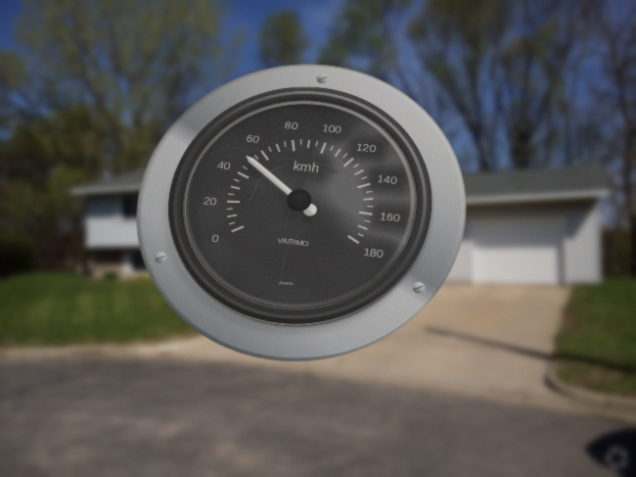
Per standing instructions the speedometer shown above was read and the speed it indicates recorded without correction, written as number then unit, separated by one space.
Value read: 50 km/h
